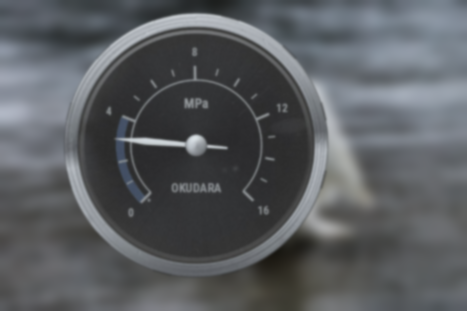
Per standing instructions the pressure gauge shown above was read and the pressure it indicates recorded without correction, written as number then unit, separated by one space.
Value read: 3 MPa
